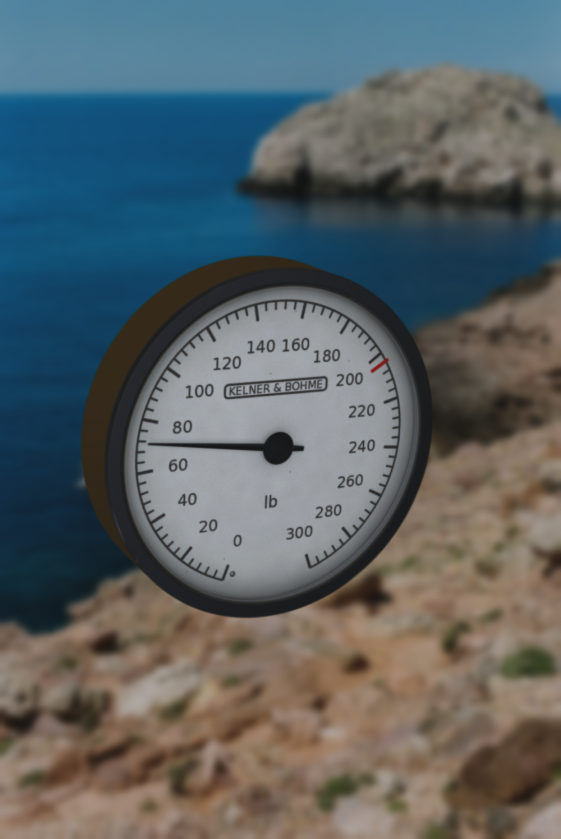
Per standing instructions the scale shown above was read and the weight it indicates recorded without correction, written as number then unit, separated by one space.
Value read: 72 lb
